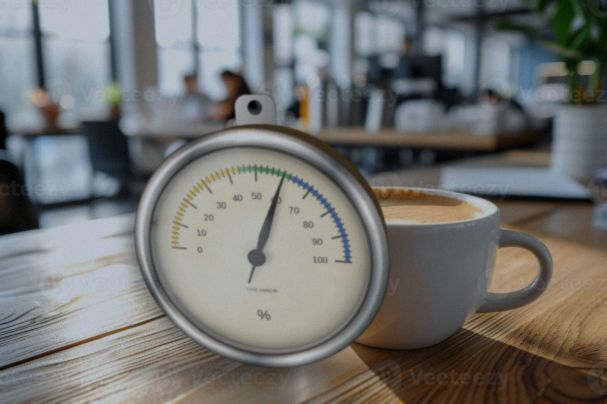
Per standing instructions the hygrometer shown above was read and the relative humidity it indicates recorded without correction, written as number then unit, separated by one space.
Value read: 60 %
